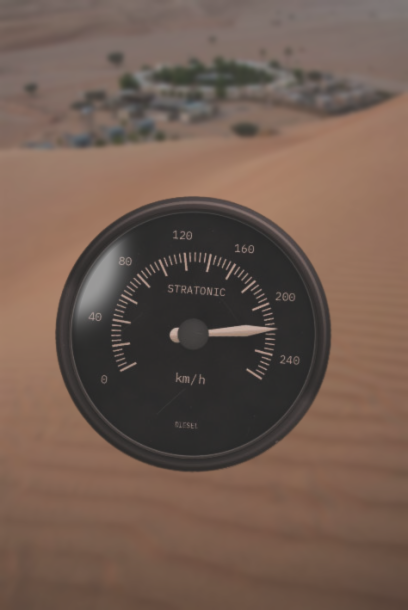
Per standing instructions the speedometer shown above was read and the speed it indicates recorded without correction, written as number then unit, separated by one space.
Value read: 220 km/h
